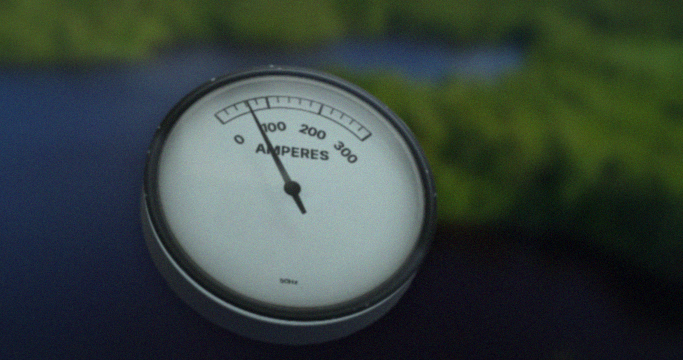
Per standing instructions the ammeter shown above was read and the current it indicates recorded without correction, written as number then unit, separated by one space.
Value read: 60 A
